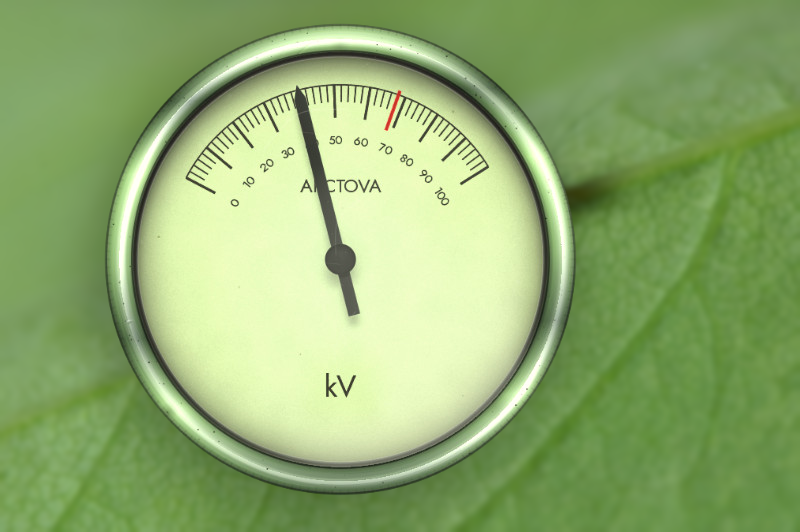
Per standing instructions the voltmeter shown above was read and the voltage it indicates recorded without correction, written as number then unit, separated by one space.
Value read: 40 kV
